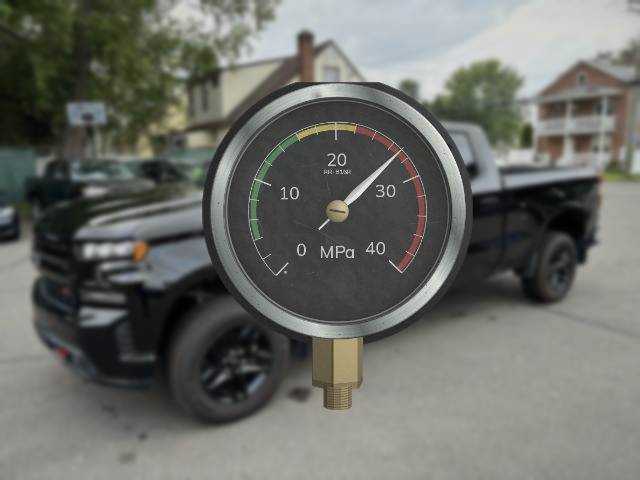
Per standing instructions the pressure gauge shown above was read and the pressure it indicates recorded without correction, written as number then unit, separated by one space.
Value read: 27 MPa
